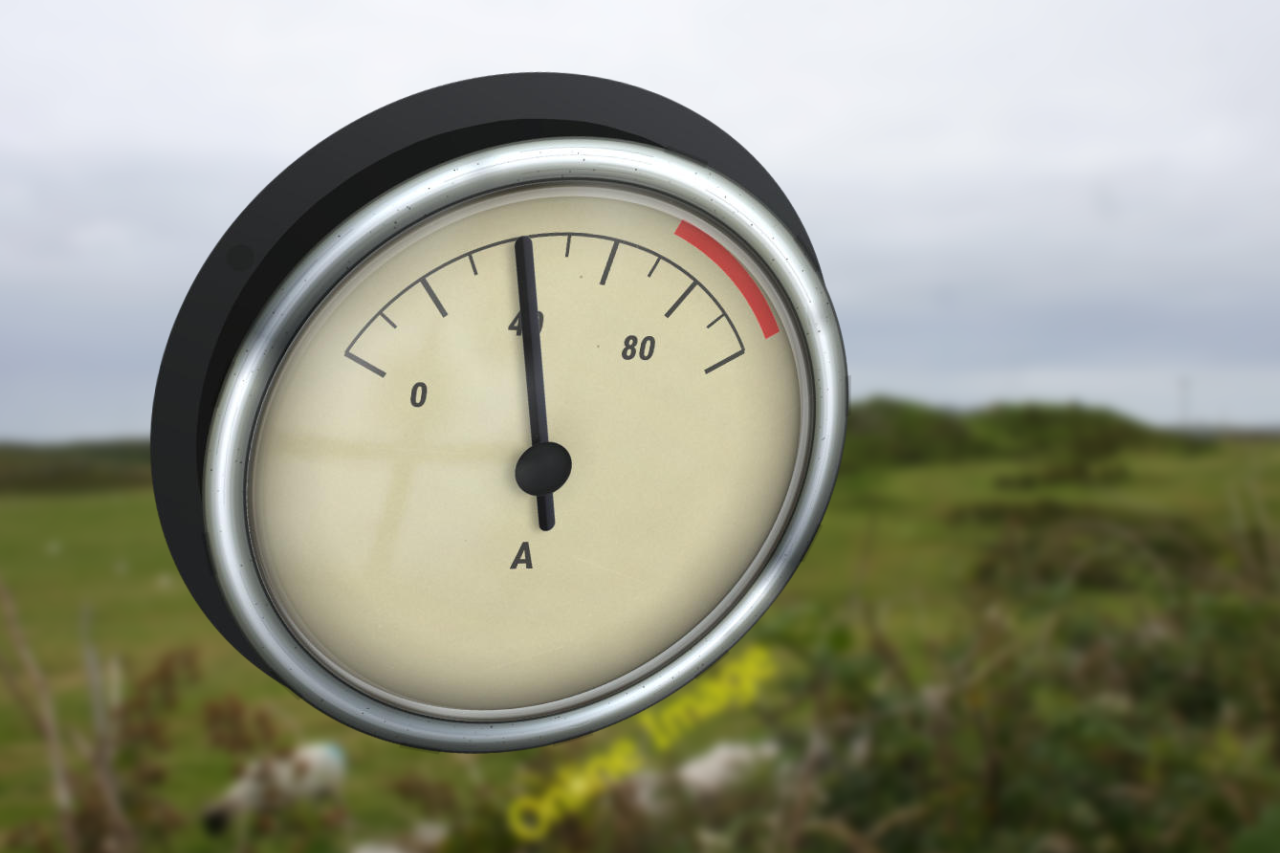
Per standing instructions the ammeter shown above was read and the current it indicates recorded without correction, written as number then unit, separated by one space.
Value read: 40 A
